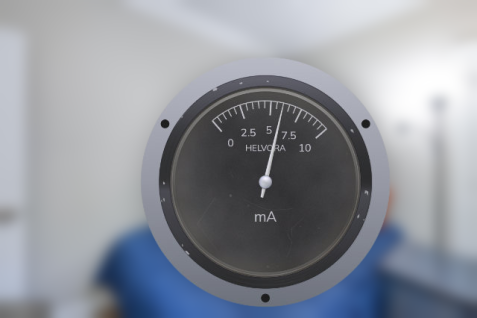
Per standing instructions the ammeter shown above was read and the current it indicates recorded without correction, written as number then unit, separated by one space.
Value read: 6 mA
